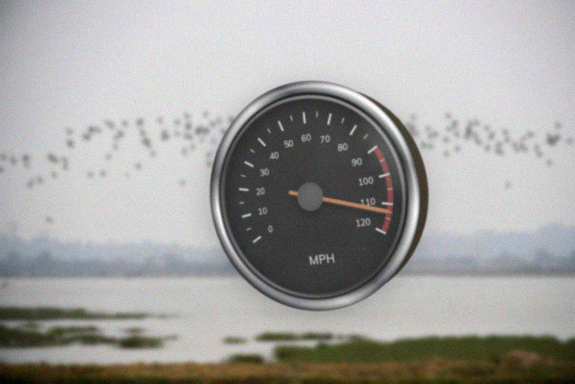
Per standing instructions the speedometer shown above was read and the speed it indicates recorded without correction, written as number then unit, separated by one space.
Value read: 112.5 mph
